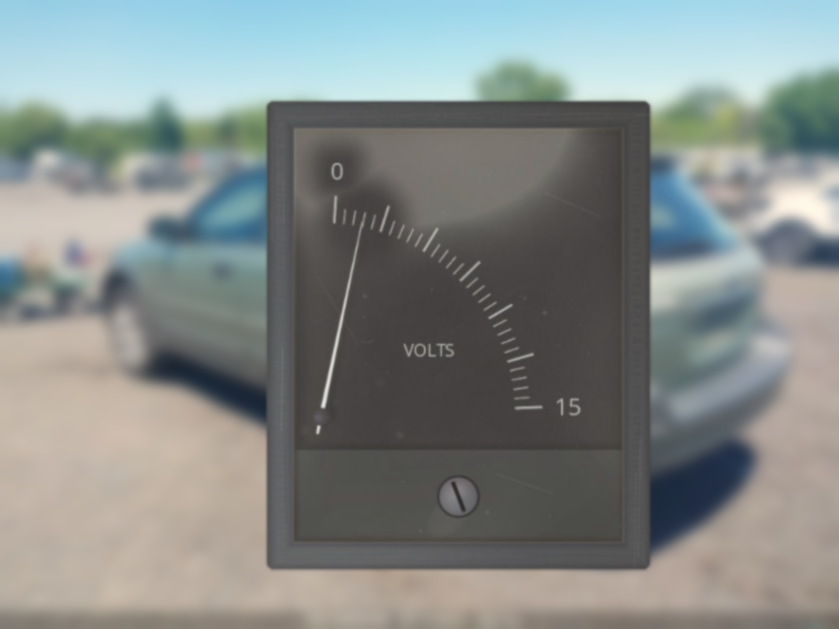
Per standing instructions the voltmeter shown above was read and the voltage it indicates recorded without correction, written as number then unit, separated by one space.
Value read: 1.5 V
